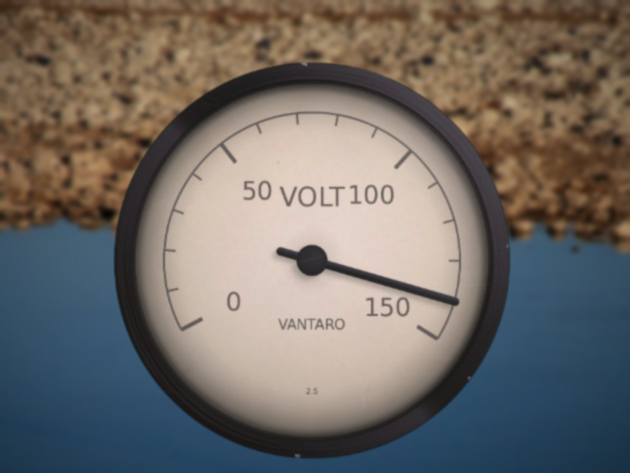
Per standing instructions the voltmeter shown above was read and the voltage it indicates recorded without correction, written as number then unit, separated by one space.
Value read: 140 V
